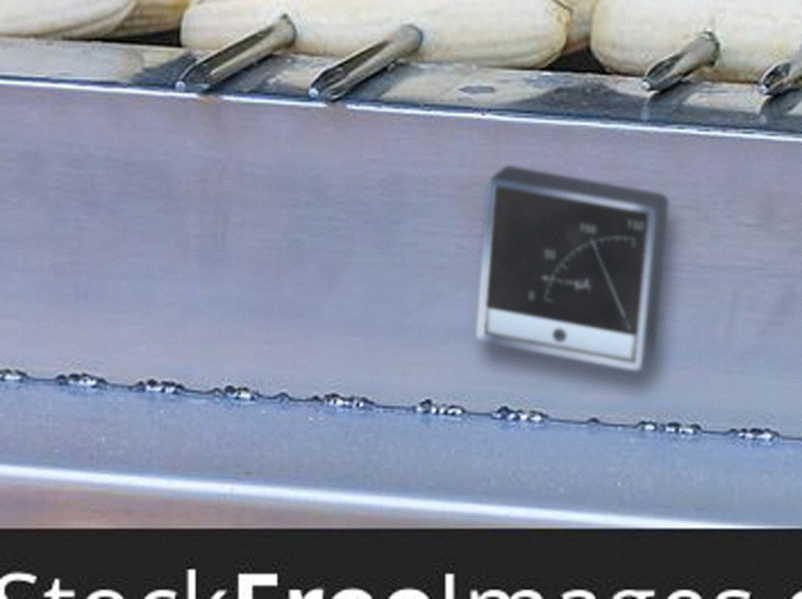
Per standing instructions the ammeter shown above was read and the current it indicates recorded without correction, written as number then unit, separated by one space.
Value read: 100 µA
